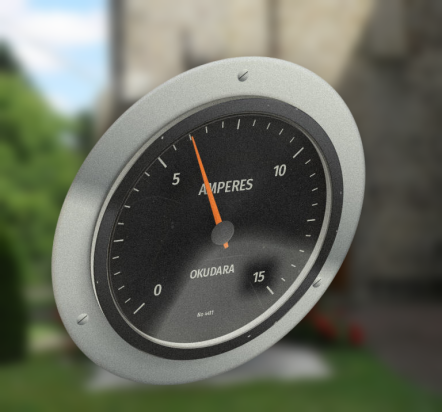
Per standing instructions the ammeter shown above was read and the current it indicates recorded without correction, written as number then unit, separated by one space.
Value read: 6 A
